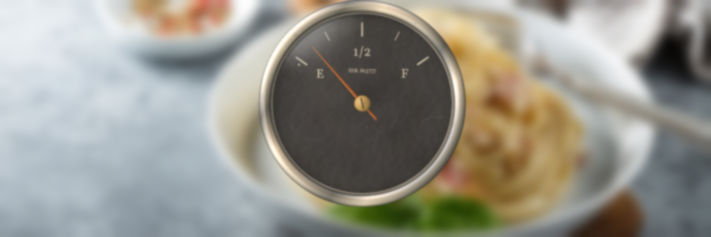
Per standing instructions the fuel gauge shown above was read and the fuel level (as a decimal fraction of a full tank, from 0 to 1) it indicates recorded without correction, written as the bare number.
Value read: 0.125
